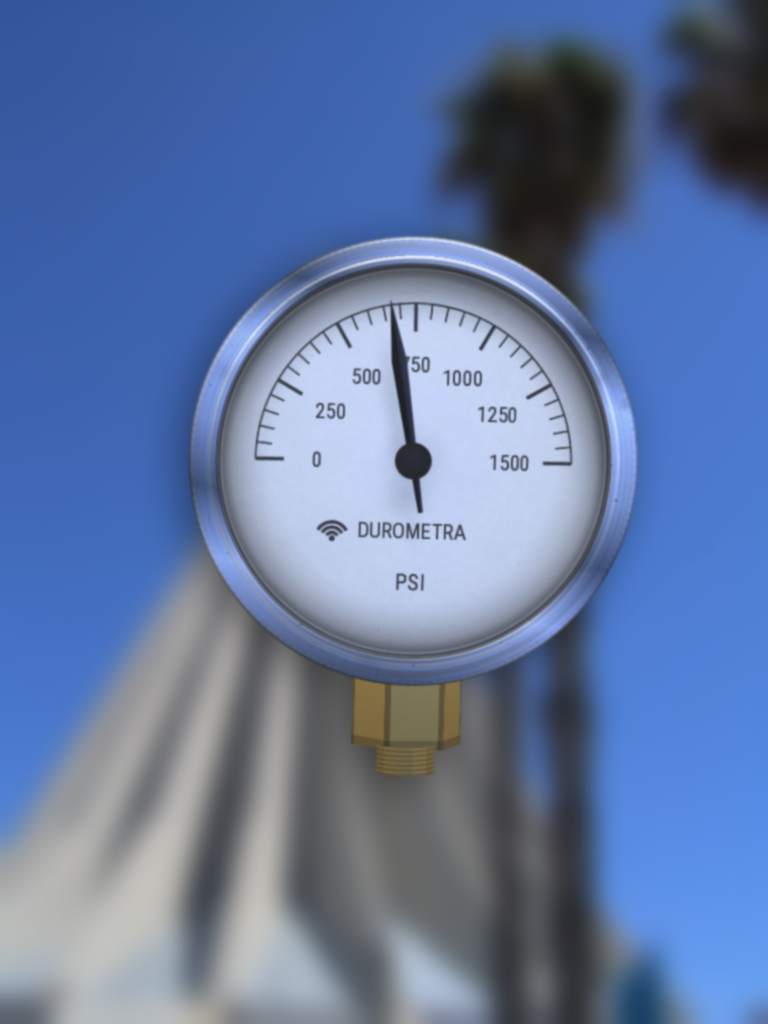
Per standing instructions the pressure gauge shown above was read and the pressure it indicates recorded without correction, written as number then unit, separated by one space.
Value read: 675 psi
